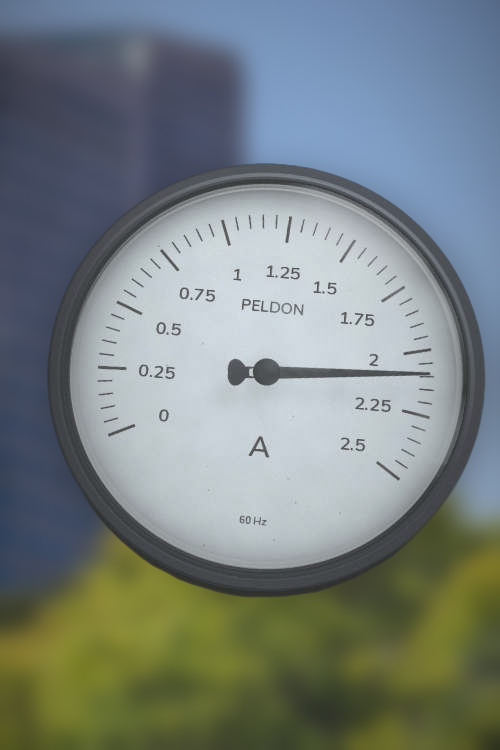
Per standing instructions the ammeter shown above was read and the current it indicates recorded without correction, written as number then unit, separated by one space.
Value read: 2.1 A
